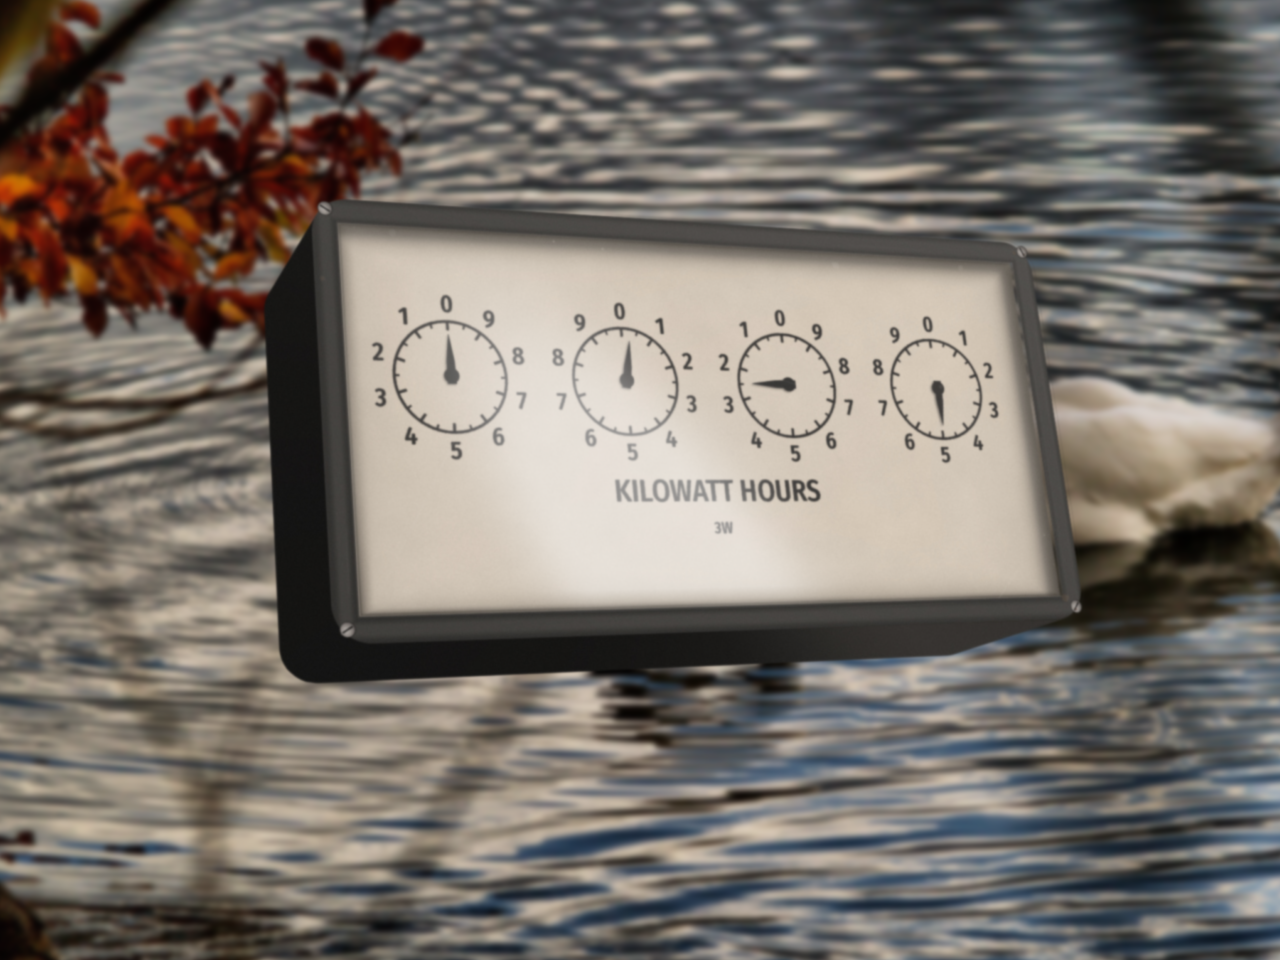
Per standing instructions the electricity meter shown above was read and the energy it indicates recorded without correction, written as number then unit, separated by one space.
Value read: 25 kWh
